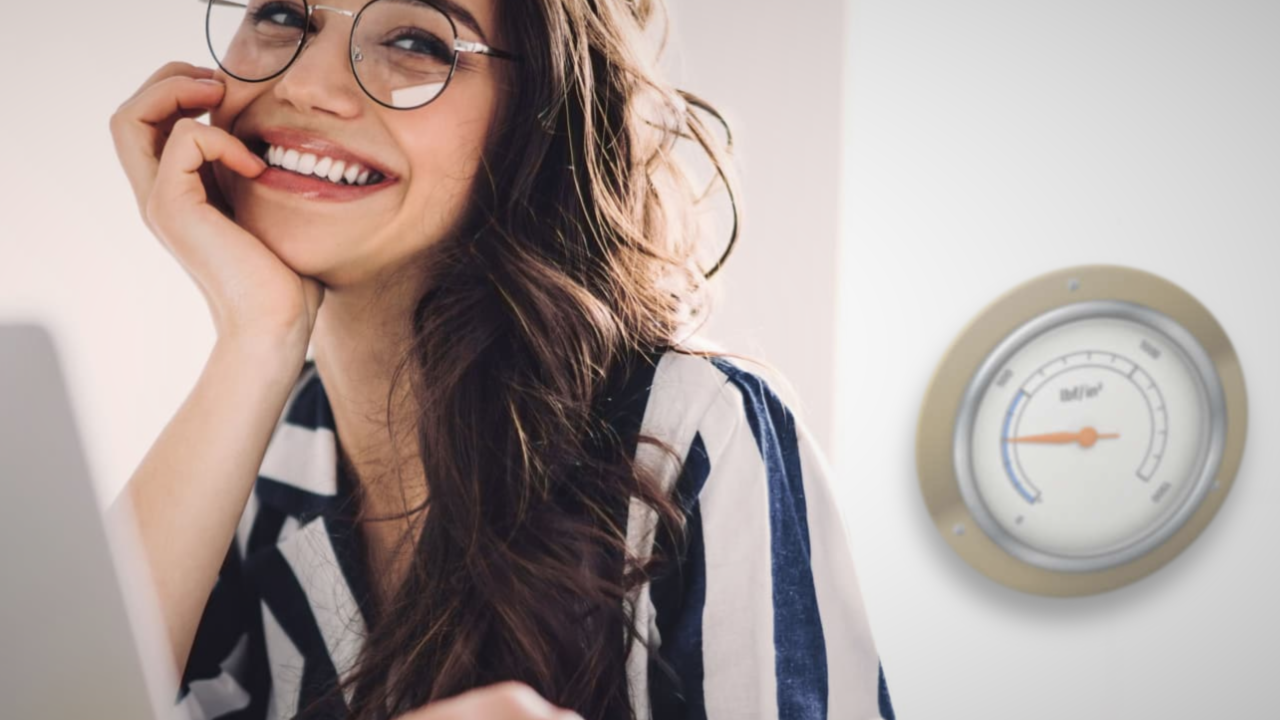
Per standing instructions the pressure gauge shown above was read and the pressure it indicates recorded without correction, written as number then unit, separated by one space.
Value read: 300 psi
